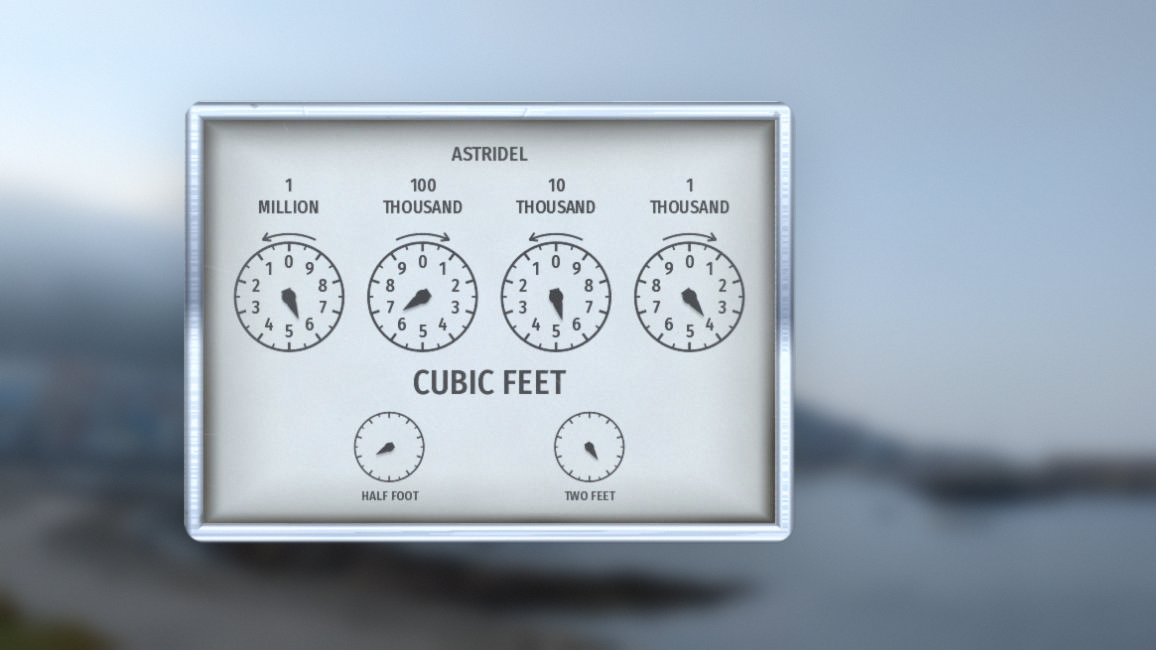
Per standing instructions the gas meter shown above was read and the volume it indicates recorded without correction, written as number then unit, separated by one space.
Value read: 565400 ft³
